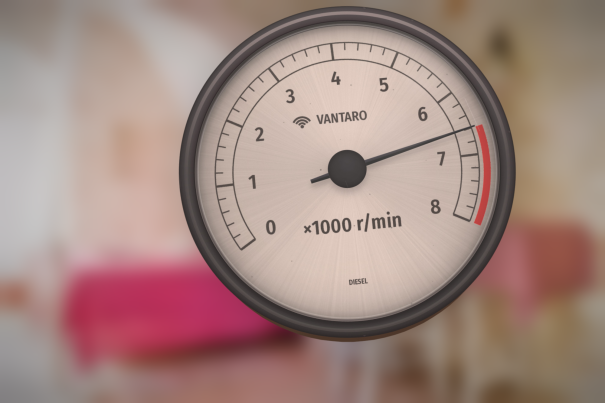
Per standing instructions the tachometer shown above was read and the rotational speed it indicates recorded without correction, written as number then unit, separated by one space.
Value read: 6600 rpm
